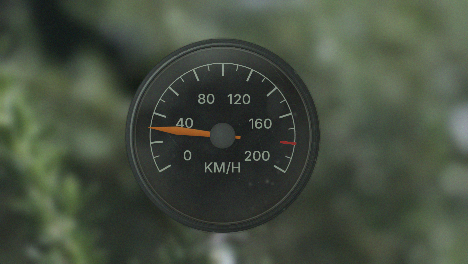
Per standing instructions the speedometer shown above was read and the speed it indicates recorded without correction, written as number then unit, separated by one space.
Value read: 30 km/h
